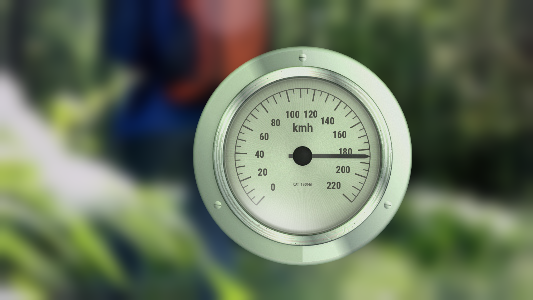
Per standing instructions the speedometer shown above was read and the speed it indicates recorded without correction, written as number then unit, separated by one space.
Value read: 185 km/h
